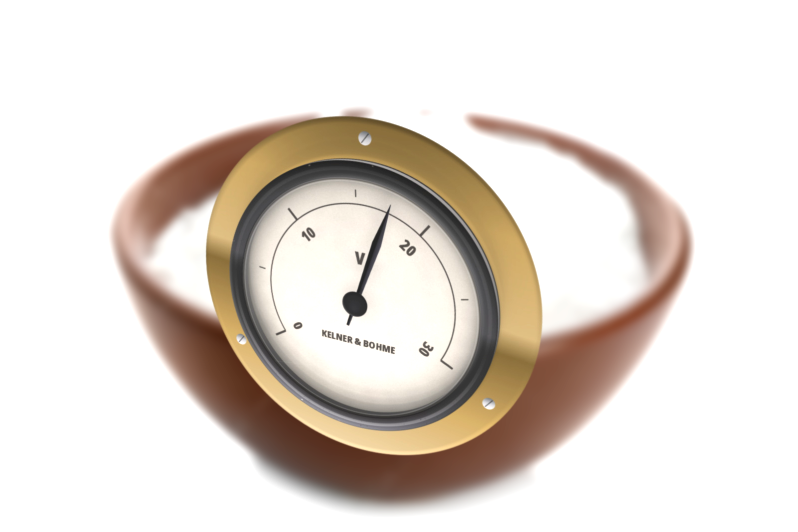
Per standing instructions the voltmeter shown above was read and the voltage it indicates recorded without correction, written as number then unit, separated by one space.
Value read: 17.5 V
